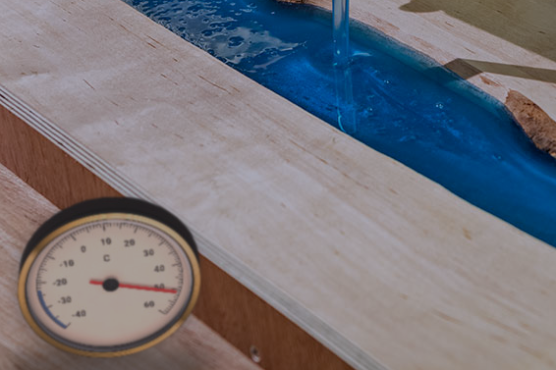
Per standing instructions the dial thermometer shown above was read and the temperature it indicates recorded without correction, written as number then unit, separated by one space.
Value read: 50 °C
